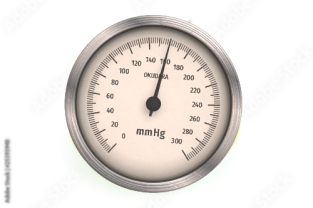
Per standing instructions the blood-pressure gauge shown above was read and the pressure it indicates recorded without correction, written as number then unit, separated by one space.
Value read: 160 mmHg
